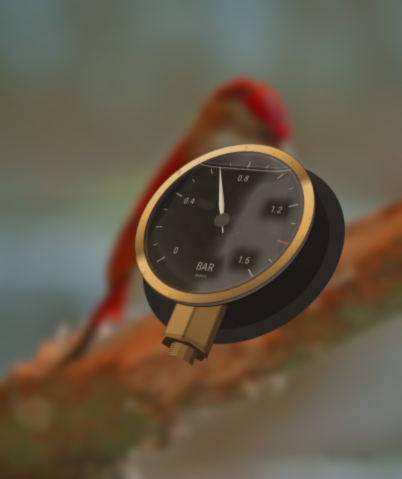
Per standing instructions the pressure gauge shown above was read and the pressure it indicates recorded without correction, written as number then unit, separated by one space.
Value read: 0.65 bar
